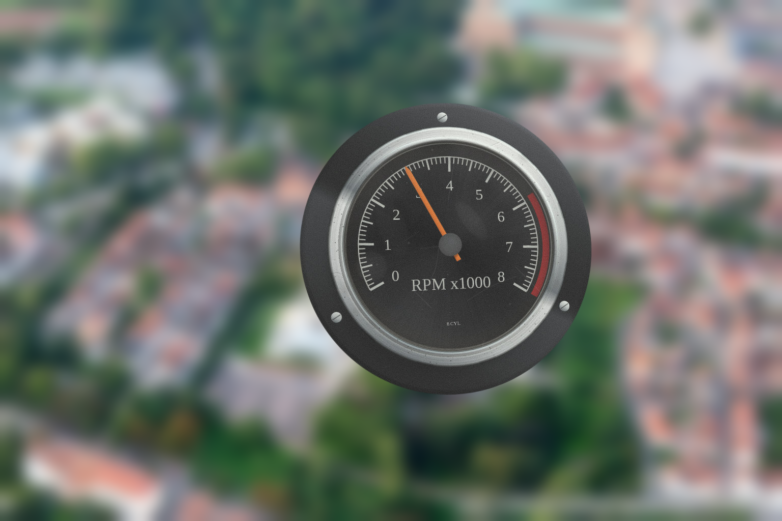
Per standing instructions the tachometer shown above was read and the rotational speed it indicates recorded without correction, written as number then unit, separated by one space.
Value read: 3000 rpm
